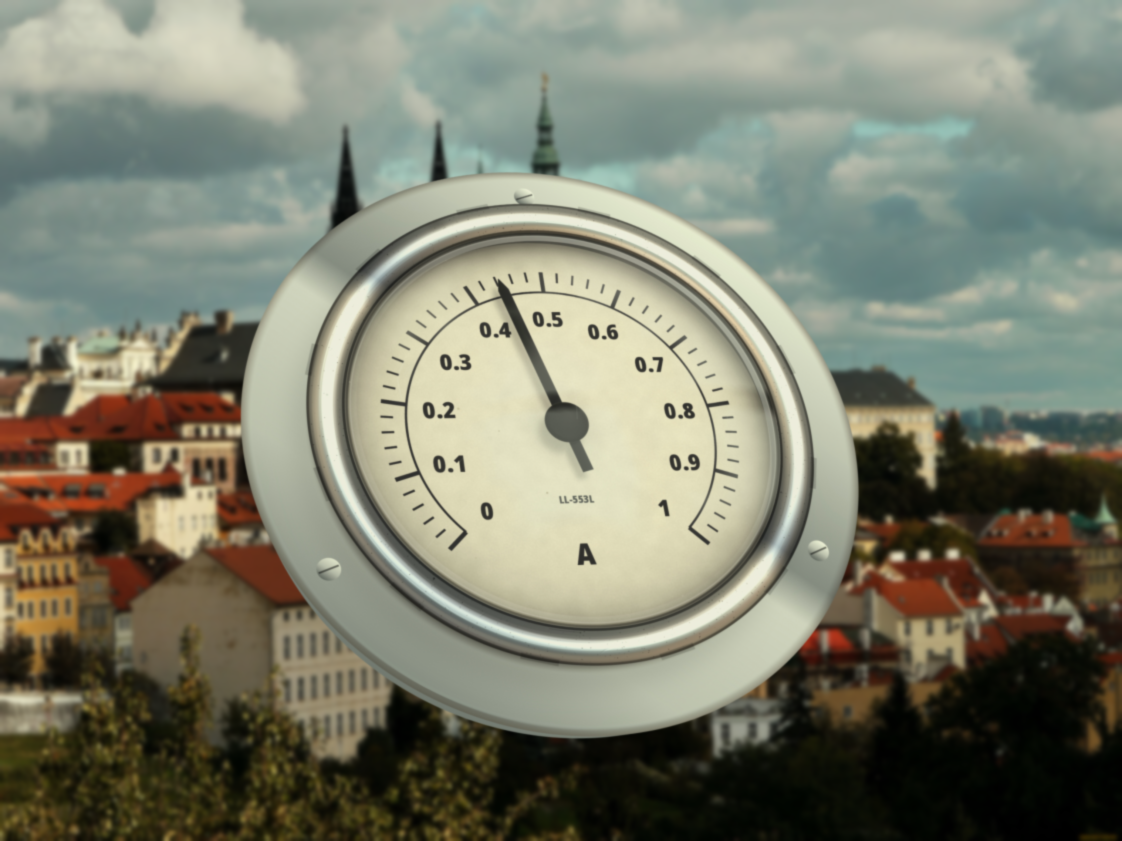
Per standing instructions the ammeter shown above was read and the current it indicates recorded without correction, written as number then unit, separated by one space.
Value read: 0.44 A
